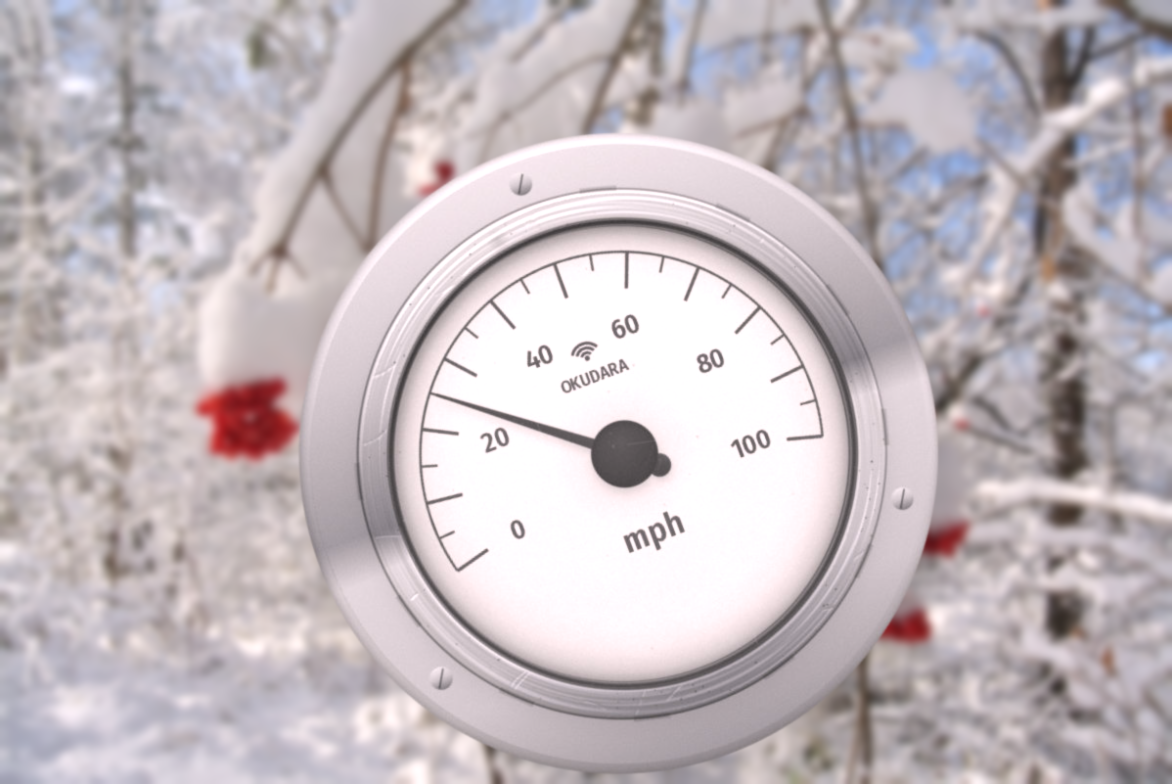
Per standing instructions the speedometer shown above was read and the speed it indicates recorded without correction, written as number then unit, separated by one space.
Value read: 25 mph
